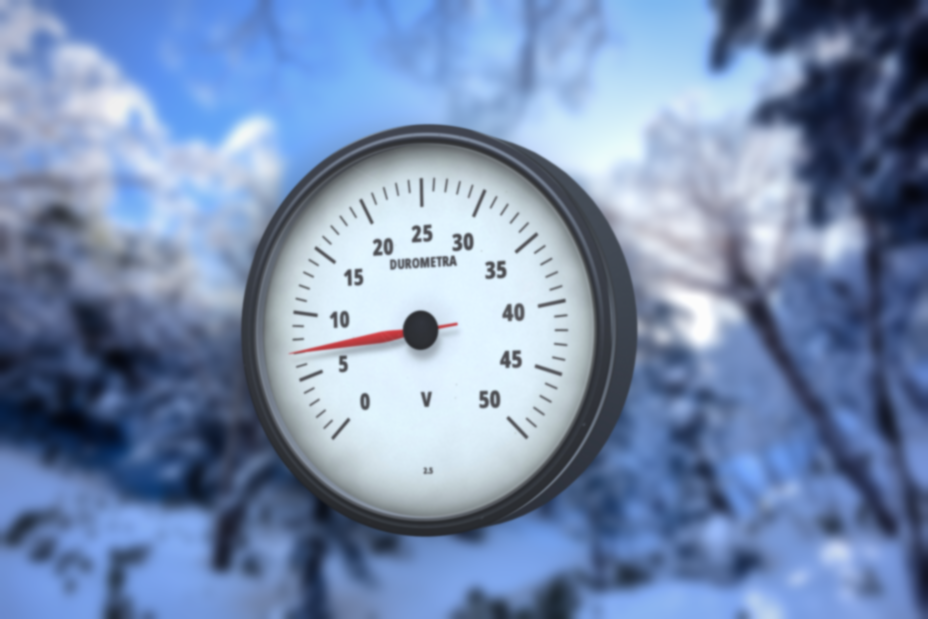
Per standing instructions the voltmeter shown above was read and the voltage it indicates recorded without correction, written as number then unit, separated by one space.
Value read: 7 V
